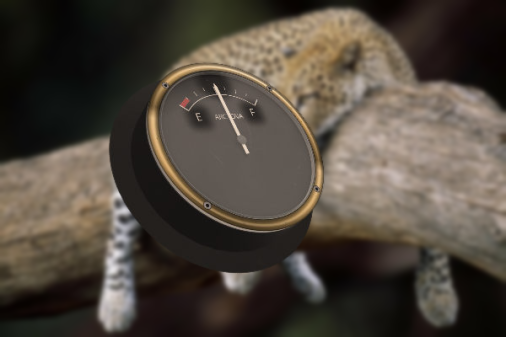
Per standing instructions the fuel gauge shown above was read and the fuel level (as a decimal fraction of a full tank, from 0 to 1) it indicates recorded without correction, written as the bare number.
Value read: 0.5
